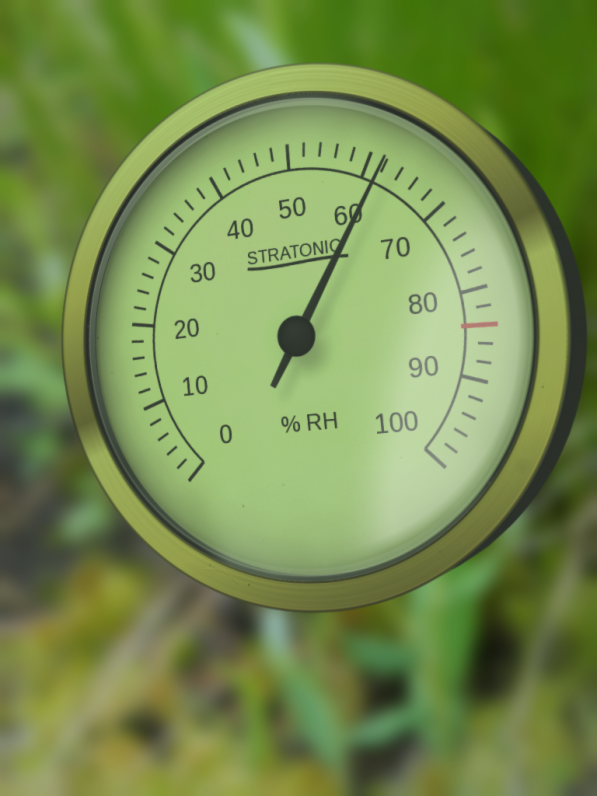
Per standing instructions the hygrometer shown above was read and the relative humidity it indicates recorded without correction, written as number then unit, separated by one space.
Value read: 62 %
